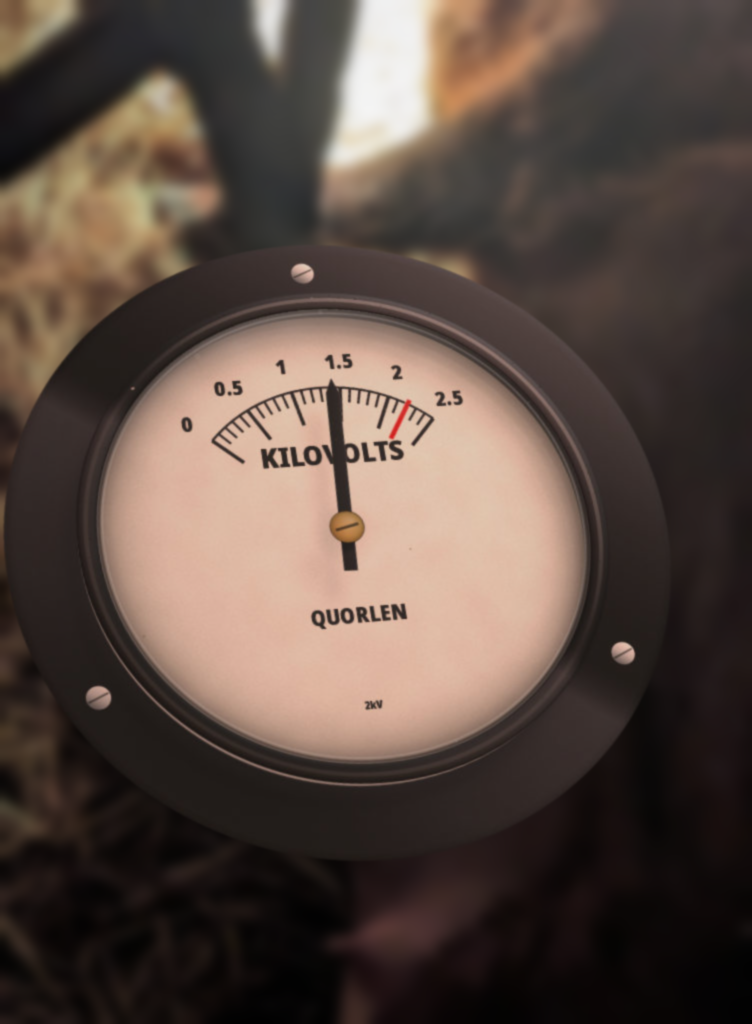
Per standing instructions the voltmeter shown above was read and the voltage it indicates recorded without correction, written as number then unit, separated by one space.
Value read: 1.4 kV
